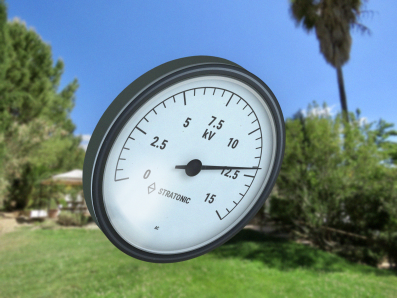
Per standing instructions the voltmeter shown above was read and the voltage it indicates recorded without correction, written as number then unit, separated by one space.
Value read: 12 kV
